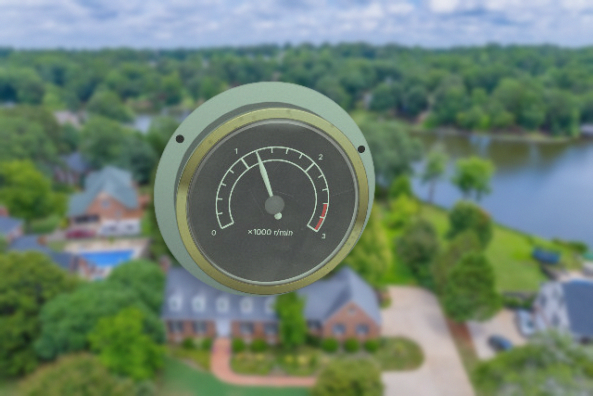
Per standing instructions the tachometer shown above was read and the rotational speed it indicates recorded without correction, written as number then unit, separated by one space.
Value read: 1200 rpm
